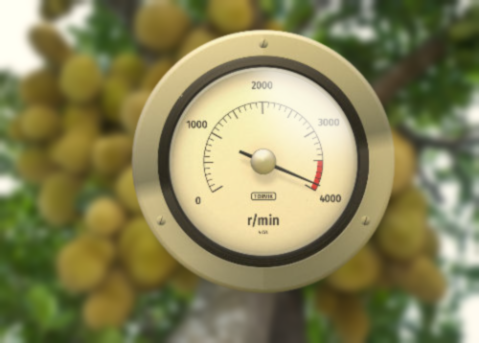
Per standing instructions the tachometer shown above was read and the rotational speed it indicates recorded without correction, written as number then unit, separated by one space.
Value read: 3900 rpm
